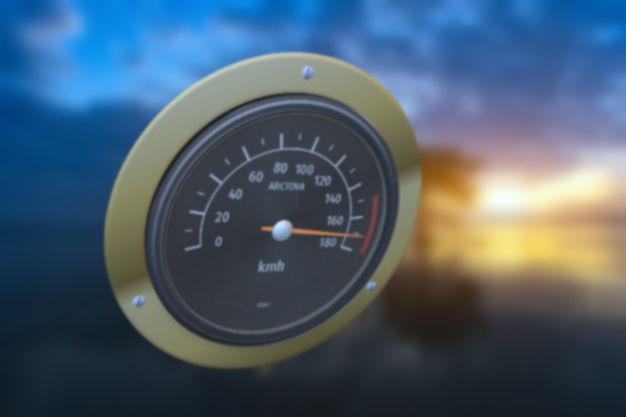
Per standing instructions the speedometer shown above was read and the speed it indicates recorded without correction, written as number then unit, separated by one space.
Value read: 170 km/h
